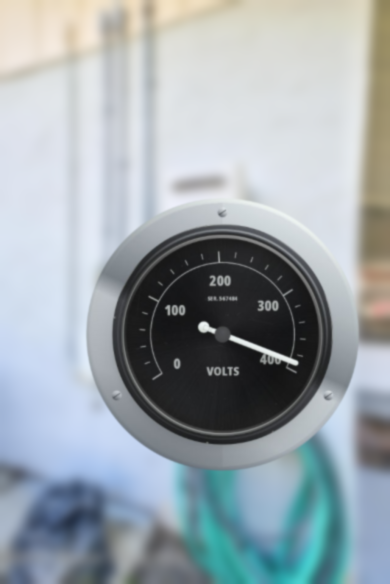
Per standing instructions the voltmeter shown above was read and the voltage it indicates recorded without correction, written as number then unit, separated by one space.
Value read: 390 V
